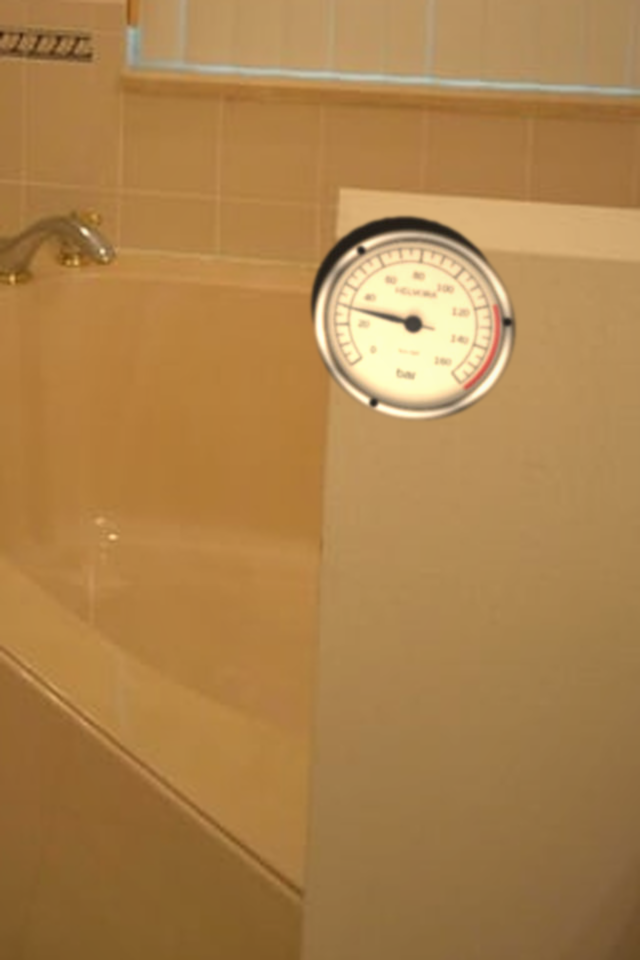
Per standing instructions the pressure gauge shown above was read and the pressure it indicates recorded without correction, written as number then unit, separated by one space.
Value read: 30 bar
